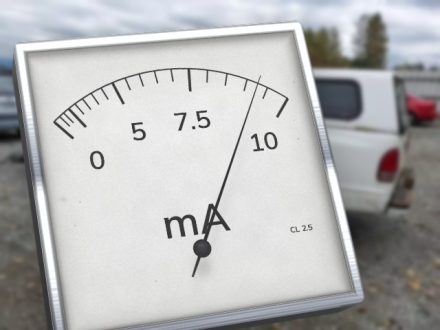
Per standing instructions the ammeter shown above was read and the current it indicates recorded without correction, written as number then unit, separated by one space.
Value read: 9.25 mA
